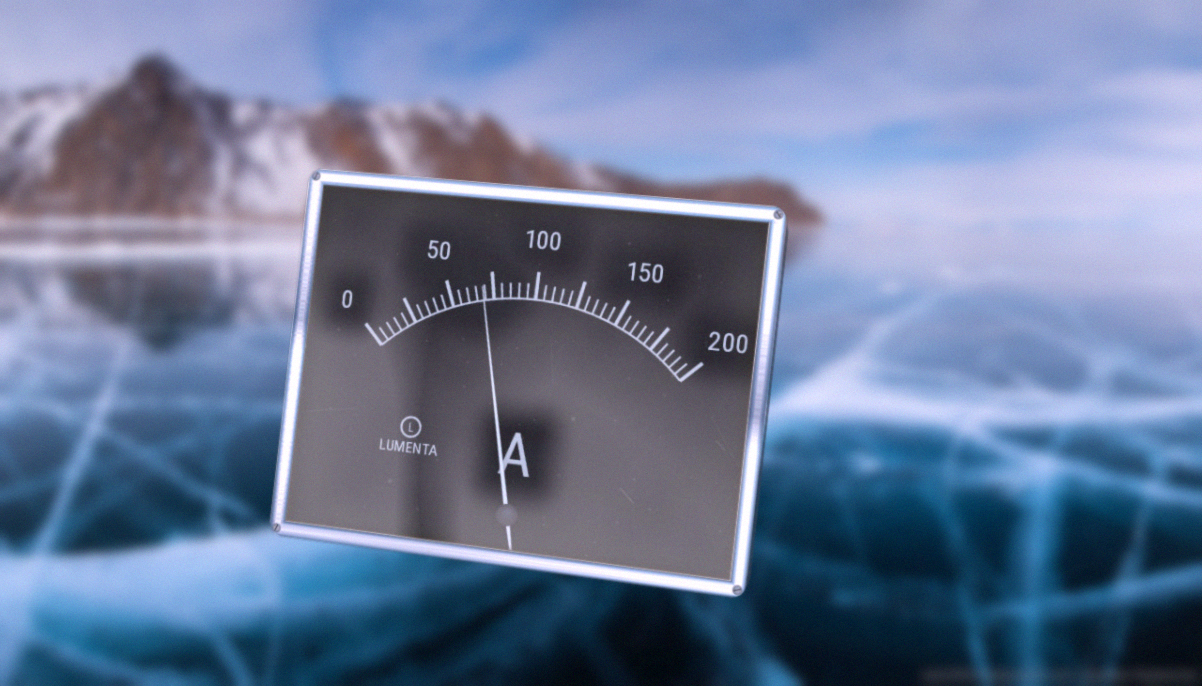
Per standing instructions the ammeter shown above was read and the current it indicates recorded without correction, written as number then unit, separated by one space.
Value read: 70 A
